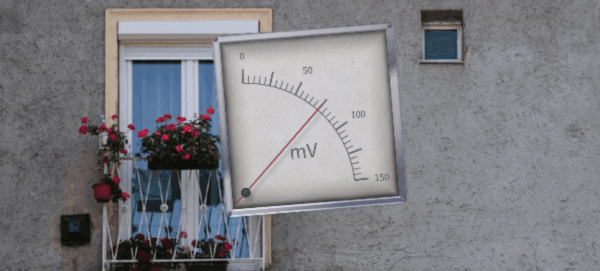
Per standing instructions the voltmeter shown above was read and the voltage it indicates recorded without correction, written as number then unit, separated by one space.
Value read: 75 mV
